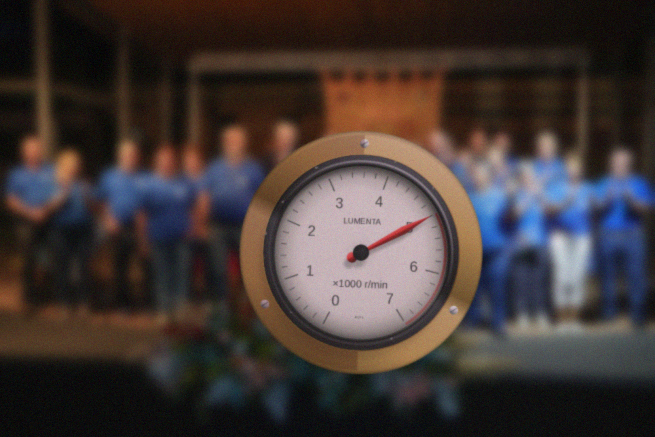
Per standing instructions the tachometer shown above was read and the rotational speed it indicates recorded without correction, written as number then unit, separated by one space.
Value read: 5000 rpm
